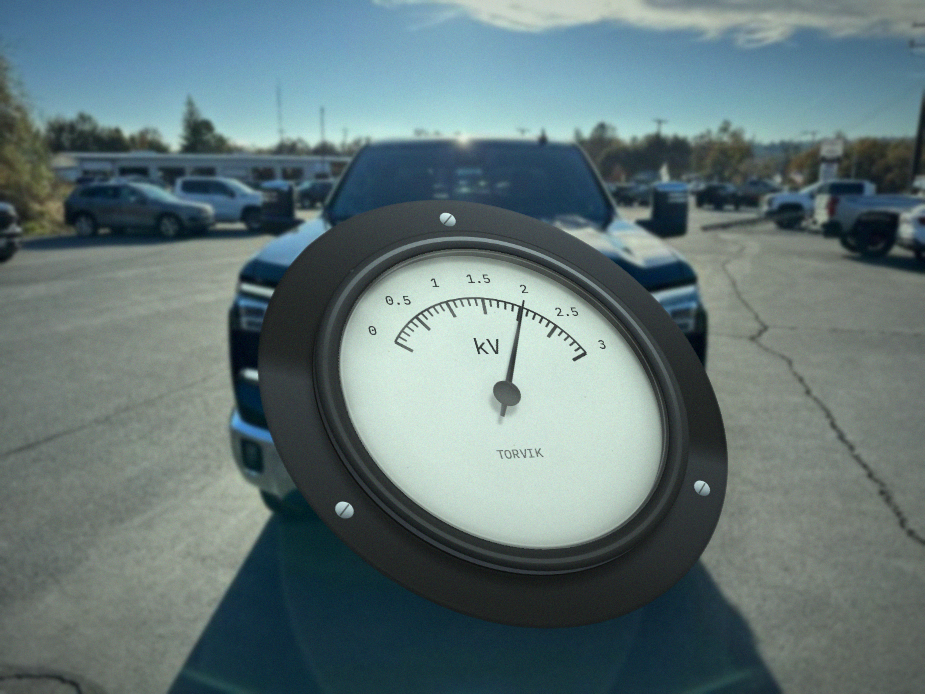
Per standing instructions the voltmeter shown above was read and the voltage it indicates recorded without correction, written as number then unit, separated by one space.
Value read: 2 kV
